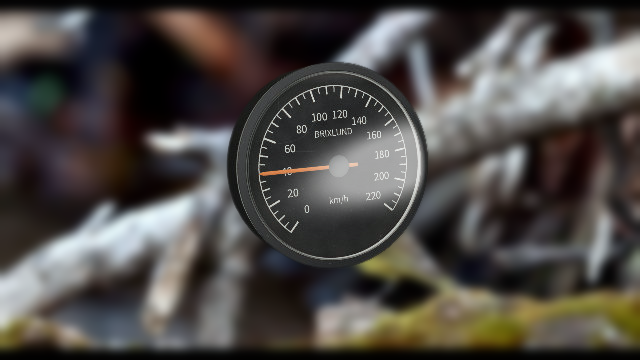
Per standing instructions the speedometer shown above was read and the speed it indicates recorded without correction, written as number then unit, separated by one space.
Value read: 40 km/h
